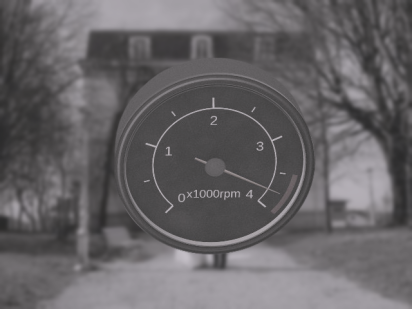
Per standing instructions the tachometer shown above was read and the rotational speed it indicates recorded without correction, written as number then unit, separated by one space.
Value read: 3750 rpm
